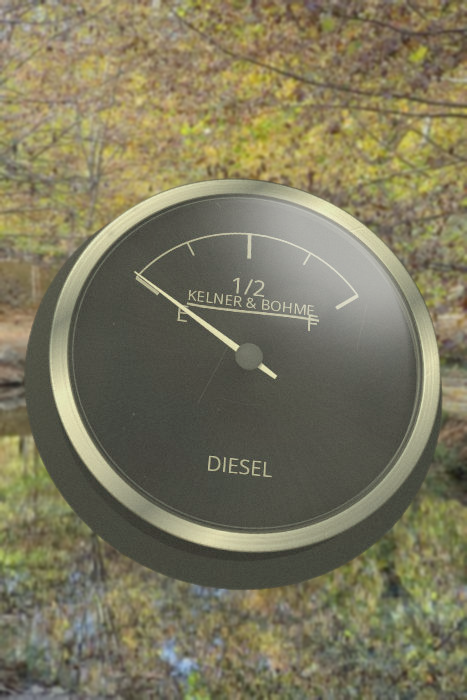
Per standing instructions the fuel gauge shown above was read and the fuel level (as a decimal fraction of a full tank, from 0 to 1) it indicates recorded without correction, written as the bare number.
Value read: 0
